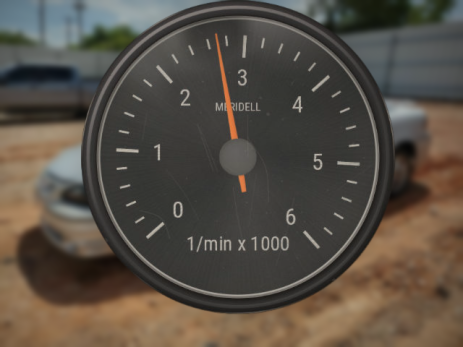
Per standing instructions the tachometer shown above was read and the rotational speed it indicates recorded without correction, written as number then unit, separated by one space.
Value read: 2700 rpm
